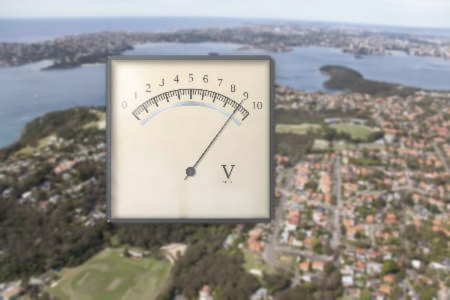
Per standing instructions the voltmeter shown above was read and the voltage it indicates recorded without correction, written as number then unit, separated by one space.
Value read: 9 V
